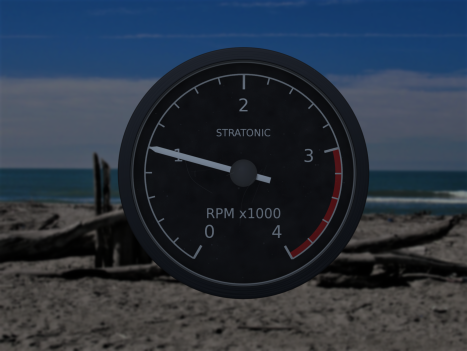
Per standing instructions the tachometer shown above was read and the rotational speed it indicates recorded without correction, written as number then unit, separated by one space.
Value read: 1000 rpm
